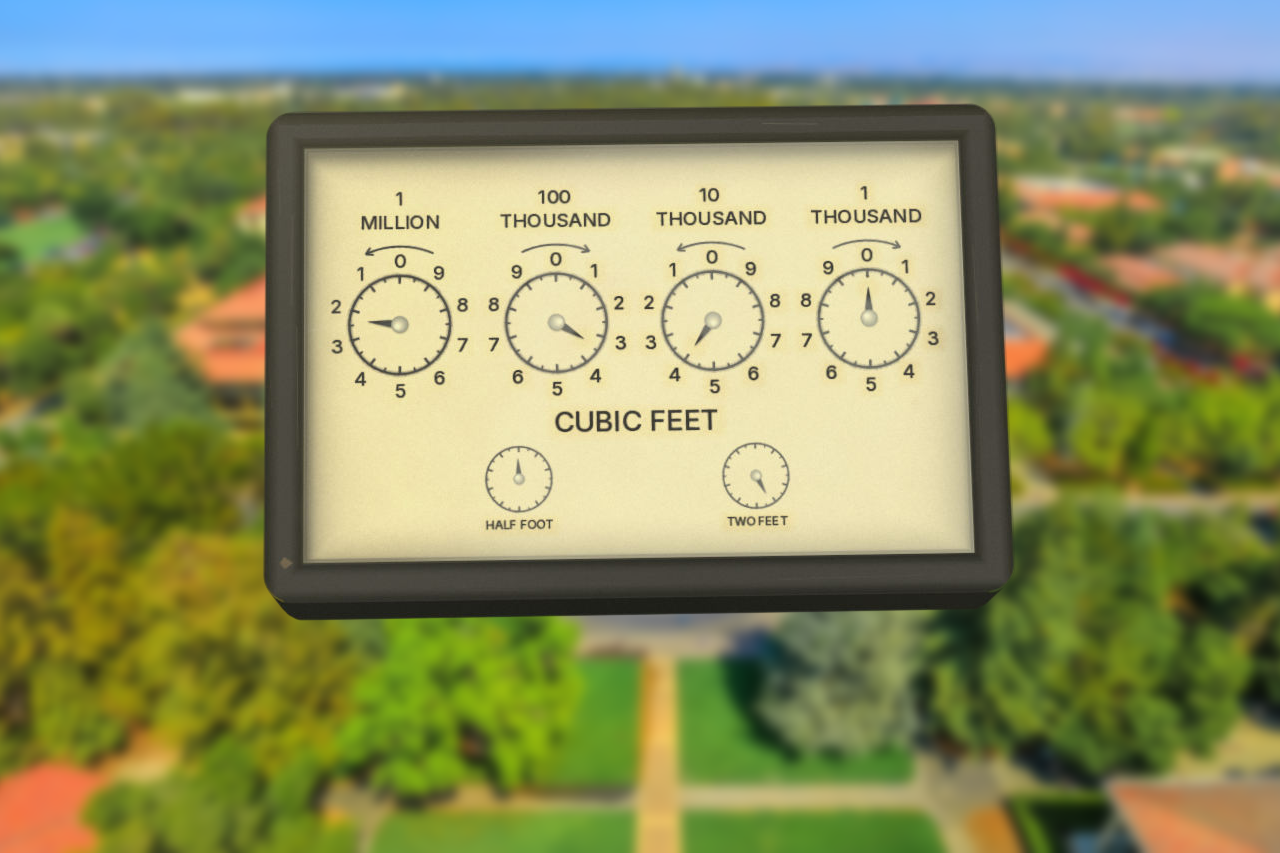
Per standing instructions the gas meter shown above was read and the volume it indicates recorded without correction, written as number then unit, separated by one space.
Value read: 234000 ft³
